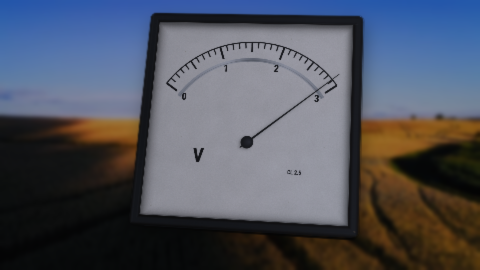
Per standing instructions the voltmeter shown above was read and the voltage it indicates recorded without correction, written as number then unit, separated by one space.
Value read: 2.9 V
